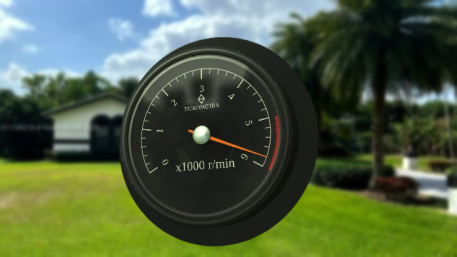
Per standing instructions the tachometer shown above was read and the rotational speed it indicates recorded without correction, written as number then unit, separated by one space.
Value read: 5800 rpm
